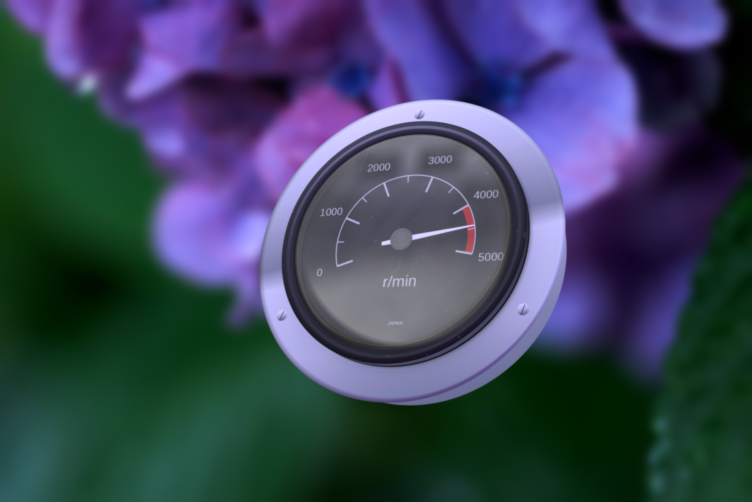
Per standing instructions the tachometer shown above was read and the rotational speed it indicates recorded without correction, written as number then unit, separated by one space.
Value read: 4500 rpm
